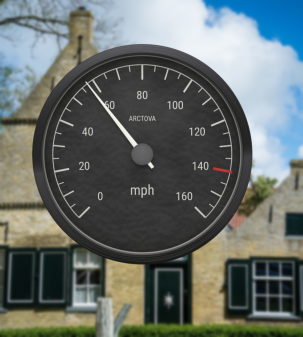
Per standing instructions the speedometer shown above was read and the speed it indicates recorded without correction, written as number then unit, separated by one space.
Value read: 57.5 mph
